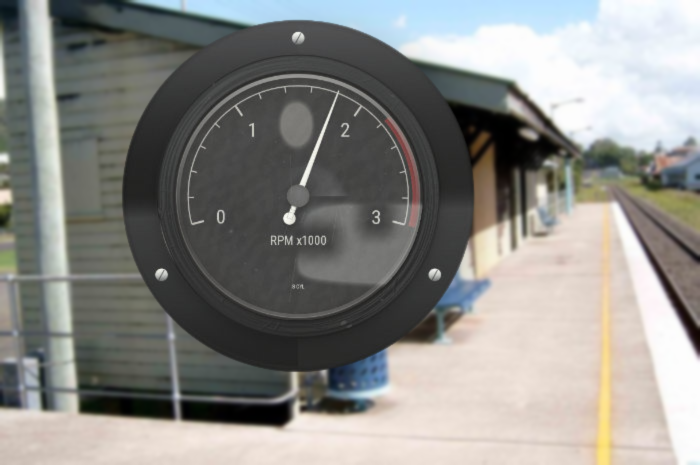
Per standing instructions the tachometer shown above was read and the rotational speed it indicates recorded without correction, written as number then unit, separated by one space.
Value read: 1800 rpm
